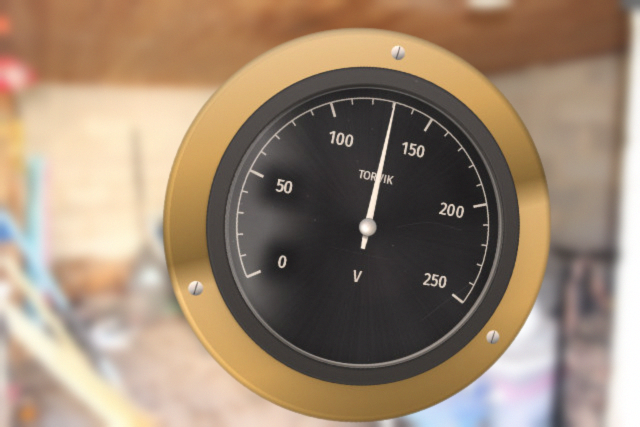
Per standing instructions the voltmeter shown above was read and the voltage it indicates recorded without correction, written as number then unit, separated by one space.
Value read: 130 V
